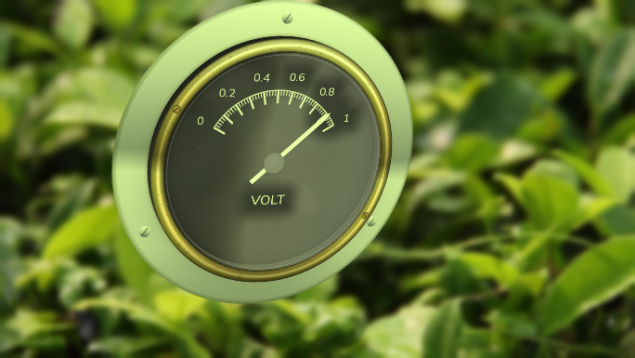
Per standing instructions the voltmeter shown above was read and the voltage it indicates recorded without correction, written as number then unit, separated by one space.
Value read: 0.9 V
